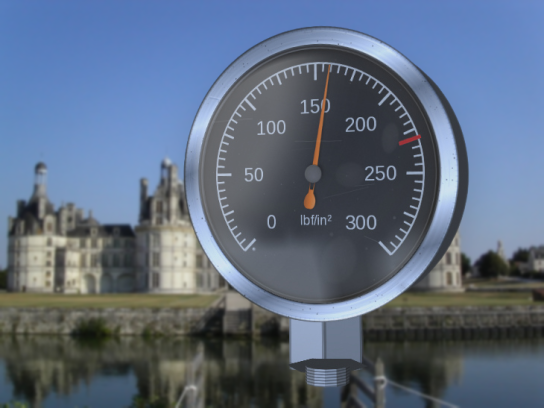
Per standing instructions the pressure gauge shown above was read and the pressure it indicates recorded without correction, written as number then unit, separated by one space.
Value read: 160 psi
